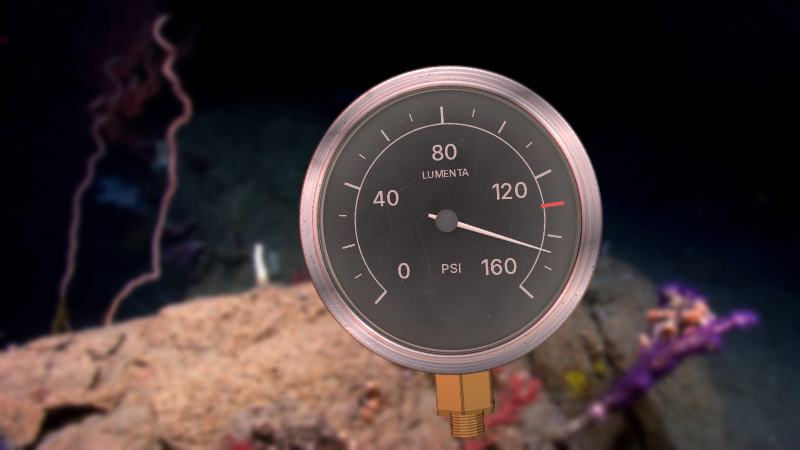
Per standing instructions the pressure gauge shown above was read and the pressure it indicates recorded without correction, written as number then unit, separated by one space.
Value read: 145 psi
